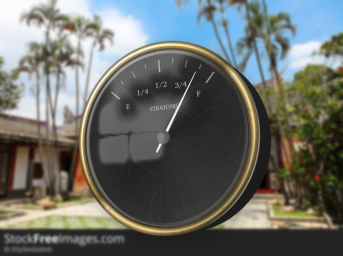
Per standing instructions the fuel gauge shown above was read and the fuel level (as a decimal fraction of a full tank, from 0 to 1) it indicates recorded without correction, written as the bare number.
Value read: 0.875
